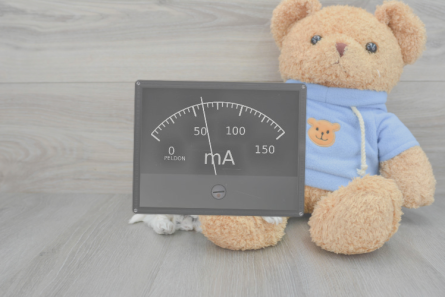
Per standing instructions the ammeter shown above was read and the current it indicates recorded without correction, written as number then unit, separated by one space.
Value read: 60 mA
